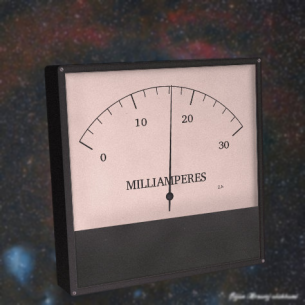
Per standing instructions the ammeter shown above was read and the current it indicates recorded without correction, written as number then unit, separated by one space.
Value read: 16 mA
